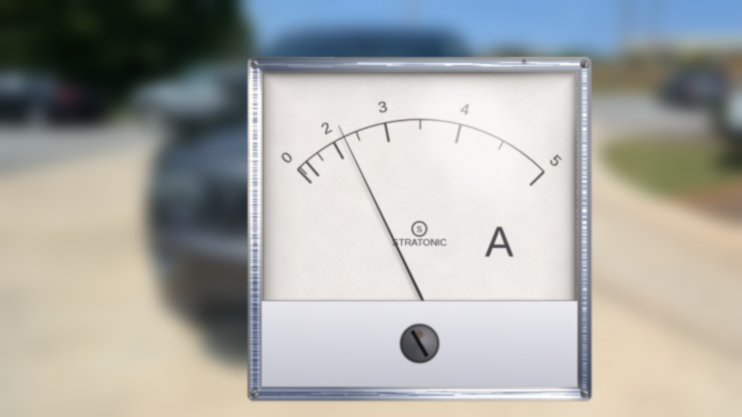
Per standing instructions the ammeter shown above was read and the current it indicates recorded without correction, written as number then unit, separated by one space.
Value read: 2.25 A
